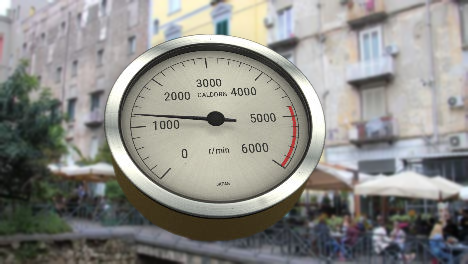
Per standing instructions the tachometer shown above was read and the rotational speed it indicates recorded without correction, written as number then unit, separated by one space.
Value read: 1200 rpm
